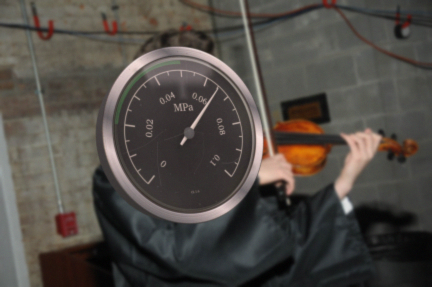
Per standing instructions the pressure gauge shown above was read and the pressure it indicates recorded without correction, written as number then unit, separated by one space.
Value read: 0.065 MPa
